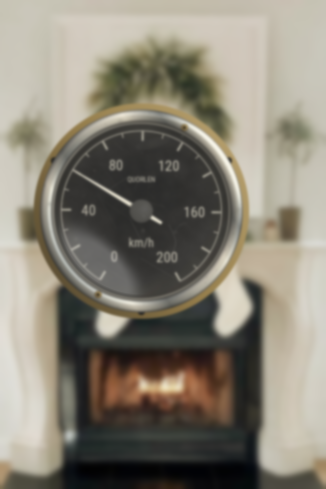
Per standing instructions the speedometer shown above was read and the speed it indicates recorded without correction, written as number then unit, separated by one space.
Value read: 60 km/h
